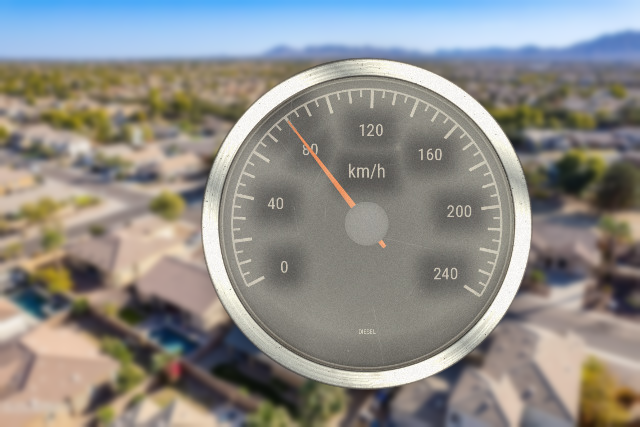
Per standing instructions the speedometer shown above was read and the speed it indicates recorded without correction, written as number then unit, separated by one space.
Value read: 80 km/h
